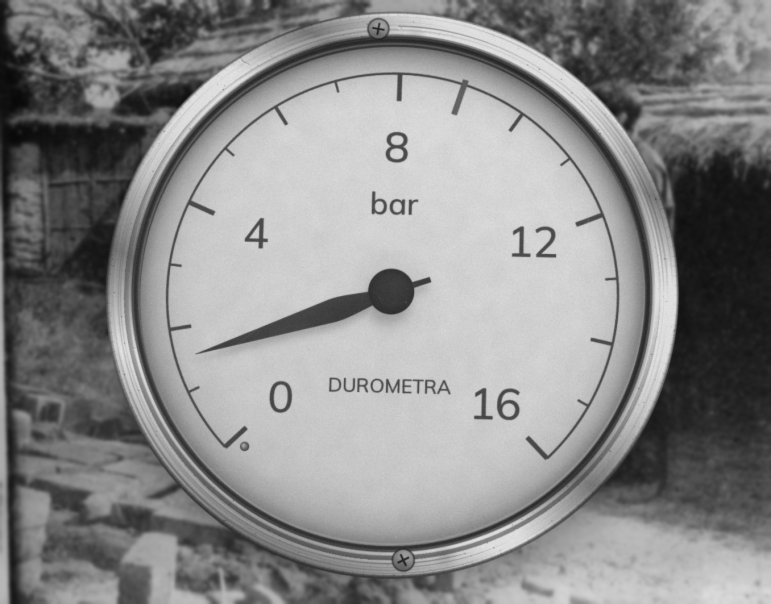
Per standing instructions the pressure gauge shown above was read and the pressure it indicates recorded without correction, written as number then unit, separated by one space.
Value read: 1.5 bar
